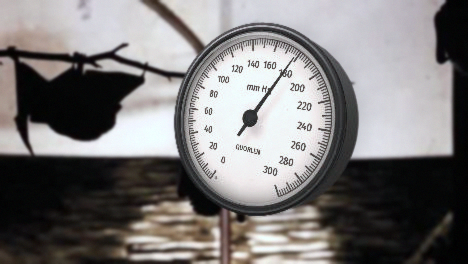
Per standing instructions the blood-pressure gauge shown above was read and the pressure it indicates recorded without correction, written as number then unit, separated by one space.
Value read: 180 mmHg
